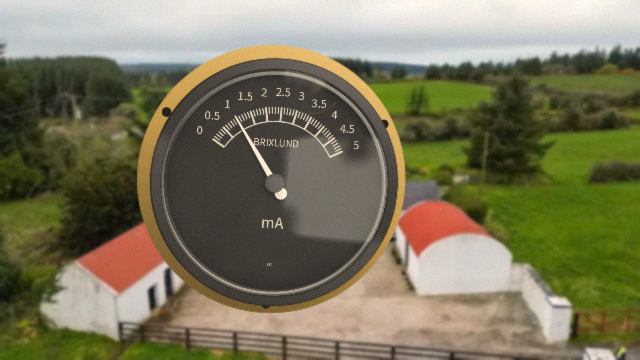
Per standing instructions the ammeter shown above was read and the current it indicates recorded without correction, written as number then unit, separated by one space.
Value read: 1 mA
